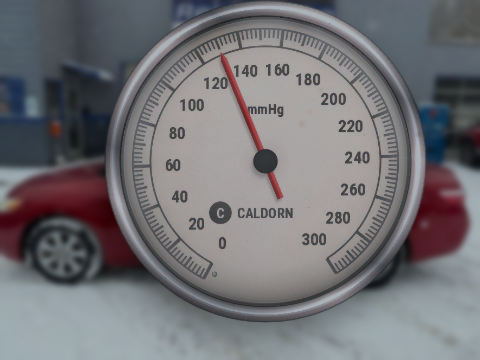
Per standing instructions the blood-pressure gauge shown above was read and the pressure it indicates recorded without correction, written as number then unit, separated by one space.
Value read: 130 mmHg
